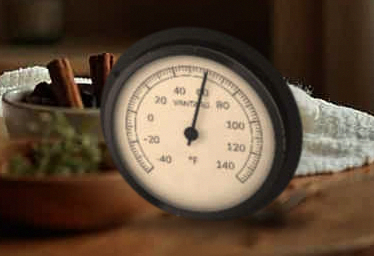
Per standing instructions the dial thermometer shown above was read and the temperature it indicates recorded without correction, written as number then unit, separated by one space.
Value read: 60 °F
